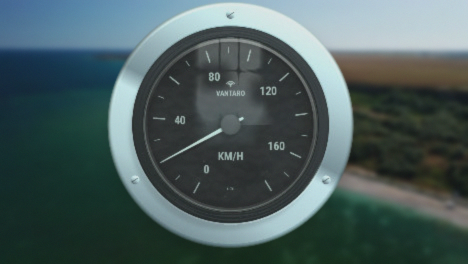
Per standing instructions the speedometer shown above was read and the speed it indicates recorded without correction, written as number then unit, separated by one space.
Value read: 20 km/h
